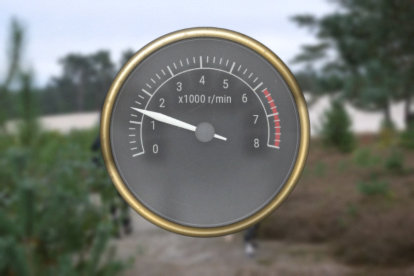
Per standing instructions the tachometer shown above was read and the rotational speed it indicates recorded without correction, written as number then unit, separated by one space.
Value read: 1400 rpm
